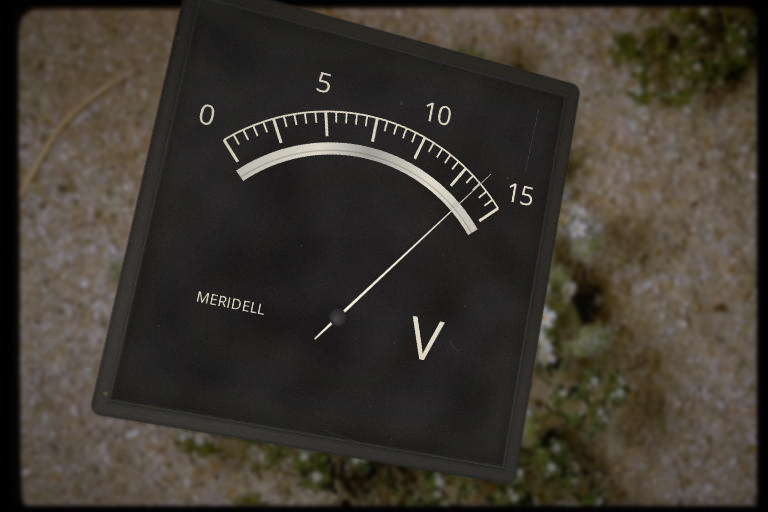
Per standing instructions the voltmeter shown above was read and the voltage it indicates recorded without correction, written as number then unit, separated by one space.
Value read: 13.5 V
